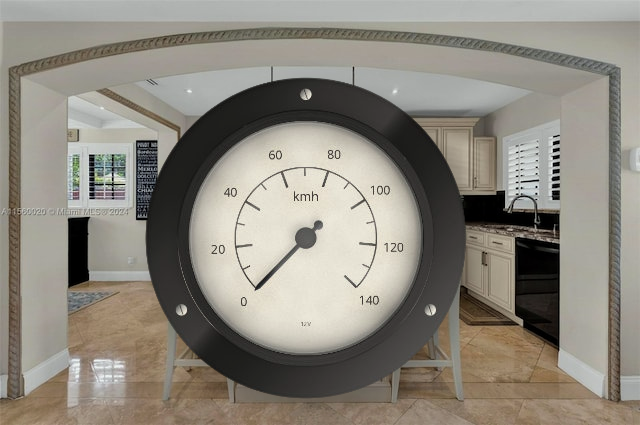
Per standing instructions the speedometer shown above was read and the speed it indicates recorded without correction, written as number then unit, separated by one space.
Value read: 0 km/h
